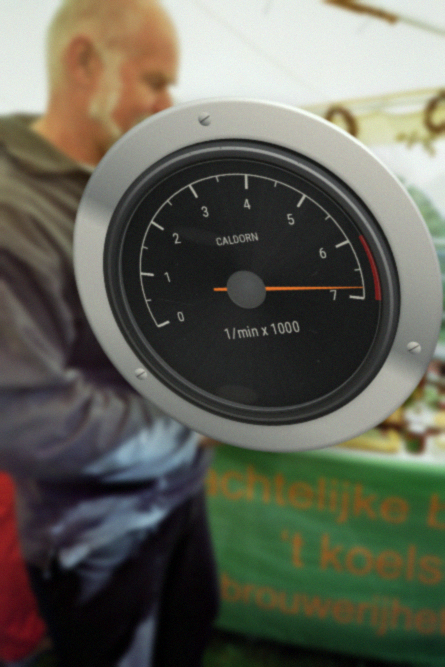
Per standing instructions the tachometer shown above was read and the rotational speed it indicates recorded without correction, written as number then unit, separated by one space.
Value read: 6750 rpm
